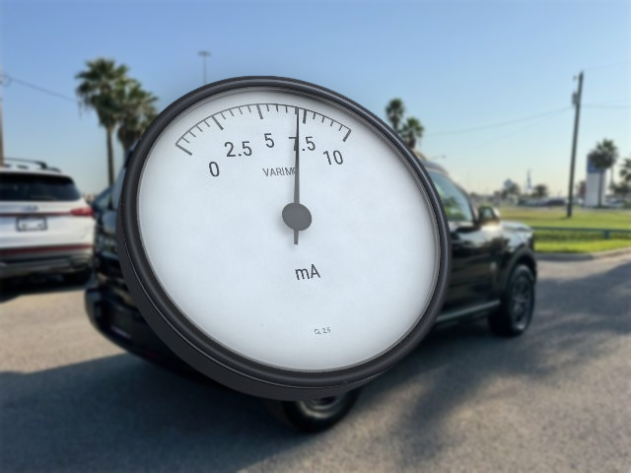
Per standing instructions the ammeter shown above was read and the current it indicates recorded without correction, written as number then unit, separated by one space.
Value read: 7 mA
